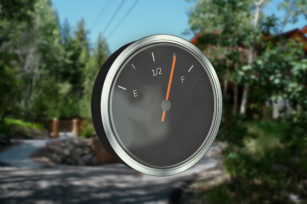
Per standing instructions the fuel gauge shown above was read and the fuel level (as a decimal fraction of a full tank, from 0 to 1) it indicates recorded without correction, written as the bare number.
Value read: 0.75
